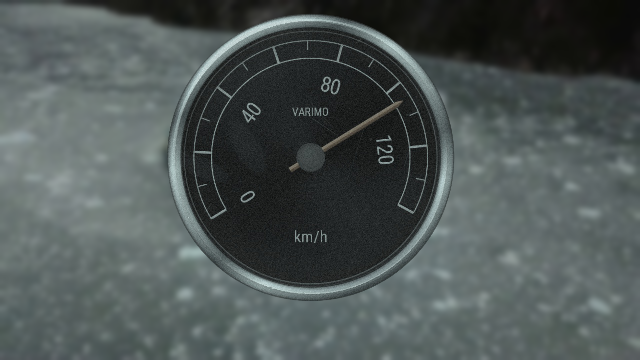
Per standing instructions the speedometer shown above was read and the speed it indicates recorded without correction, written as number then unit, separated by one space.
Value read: 105 km/h
